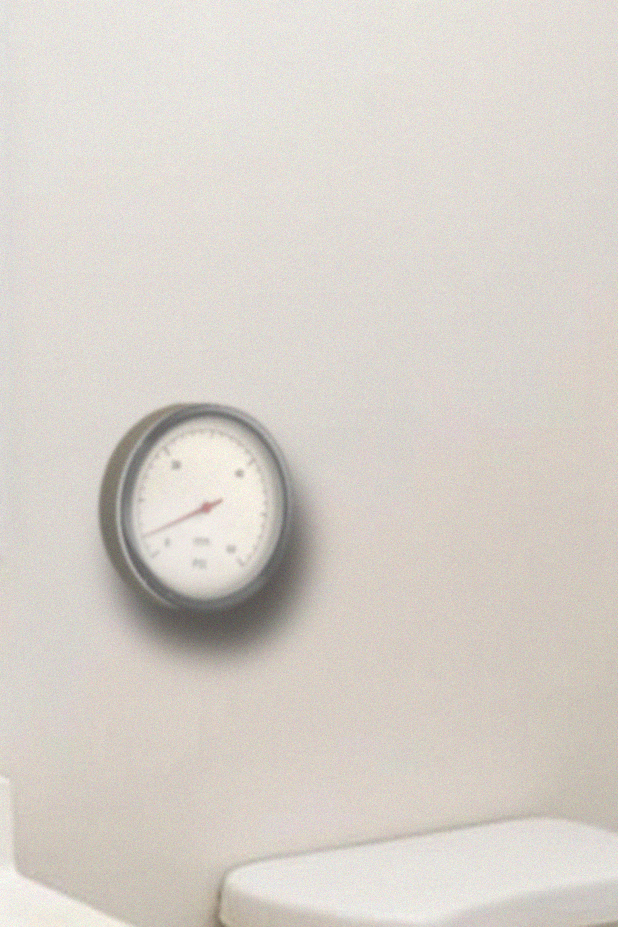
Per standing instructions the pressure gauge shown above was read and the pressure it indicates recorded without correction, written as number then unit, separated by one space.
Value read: 4 psi
